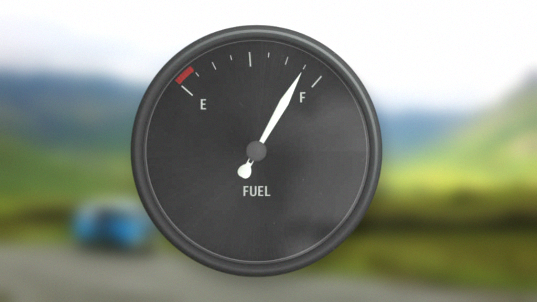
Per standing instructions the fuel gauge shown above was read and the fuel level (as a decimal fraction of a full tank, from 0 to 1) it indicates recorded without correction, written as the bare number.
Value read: 0.875
